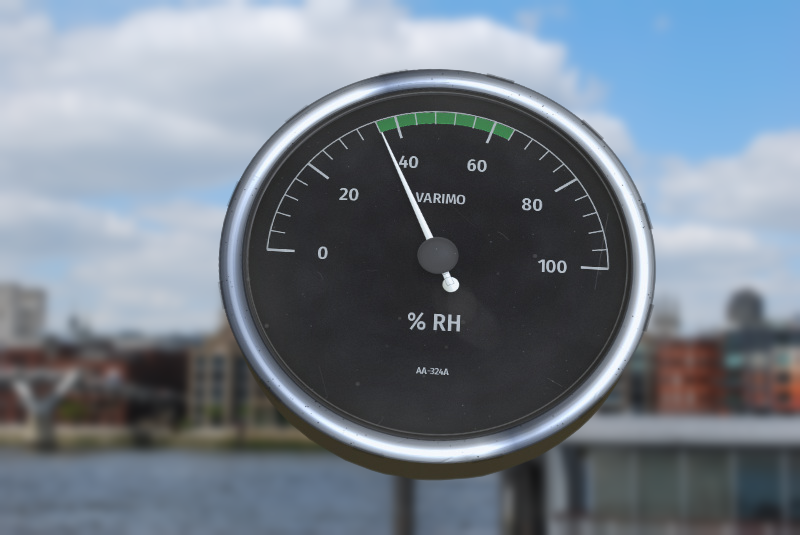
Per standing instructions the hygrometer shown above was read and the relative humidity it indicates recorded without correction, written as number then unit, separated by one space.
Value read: 36 %
